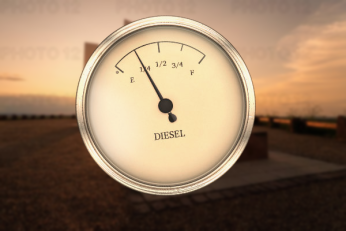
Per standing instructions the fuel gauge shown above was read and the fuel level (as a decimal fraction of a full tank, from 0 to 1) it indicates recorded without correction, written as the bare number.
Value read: 0.25
